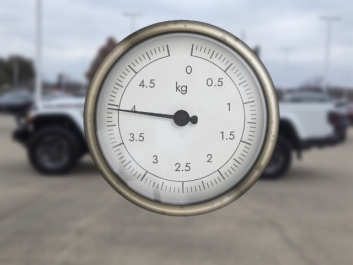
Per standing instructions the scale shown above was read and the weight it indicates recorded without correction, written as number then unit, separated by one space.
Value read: 3.95 kg
